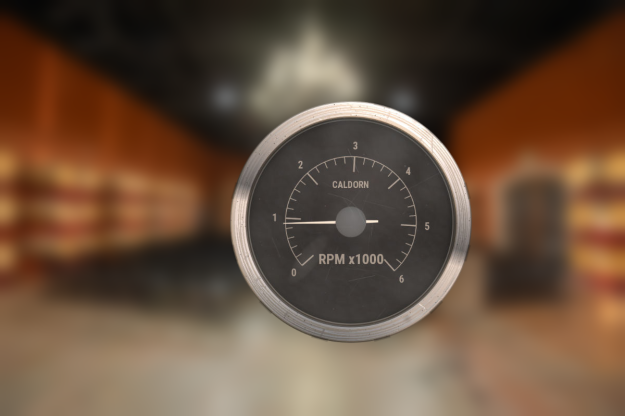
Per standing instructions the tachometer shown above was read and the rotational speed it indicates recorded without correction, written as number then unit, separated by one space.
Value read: 900 rpm
